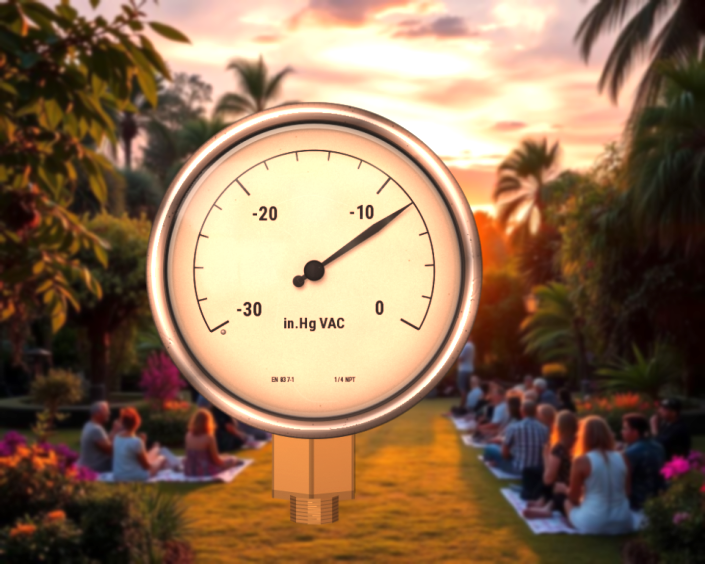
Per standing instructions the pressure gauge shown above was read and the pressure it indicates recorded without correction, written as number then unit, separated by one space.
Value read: -8 inHg
